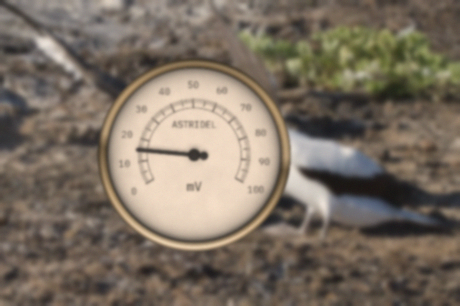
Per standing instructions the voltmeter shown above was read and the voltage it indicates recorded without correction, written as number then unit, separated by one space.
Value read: 15 mV
